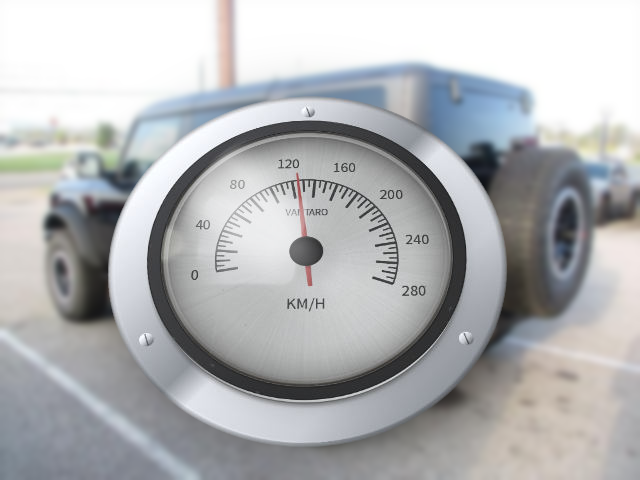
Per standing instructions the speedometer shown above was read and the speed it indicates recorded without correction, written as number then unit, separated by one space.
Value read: 125 km/h
